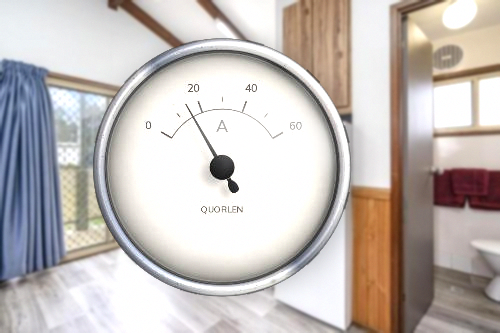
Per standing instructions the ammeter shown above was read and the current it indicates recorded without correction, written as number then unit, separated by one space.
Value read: 15 A
